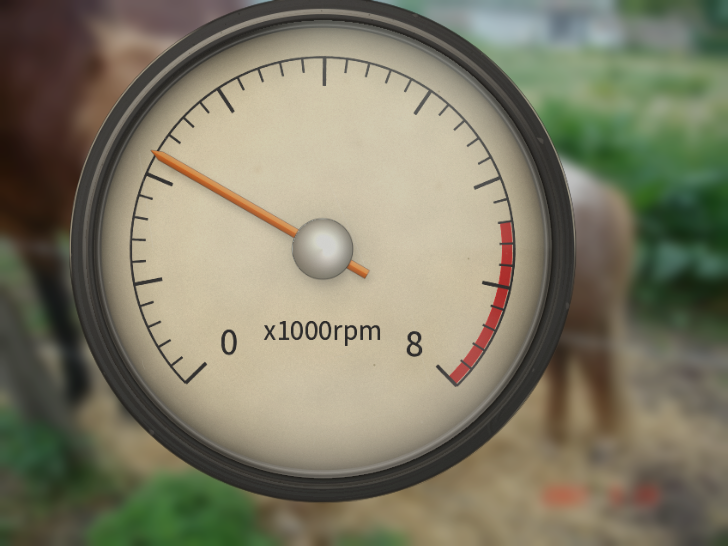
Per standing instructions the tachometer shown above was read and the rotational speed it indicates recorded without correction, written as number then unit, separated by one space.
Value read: 2200 rpm
